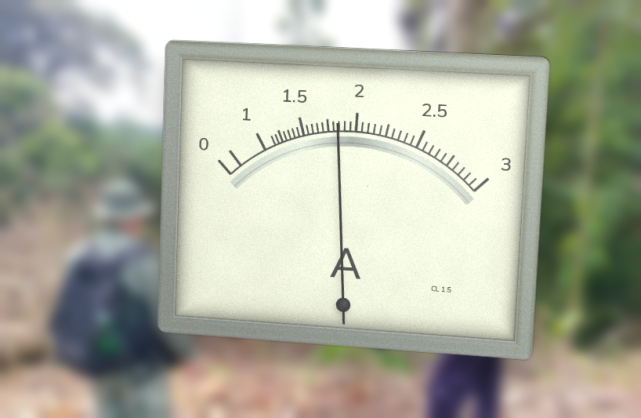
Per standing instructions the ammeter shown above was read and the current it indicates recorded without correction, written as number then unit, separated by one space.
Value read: 1.85 A
